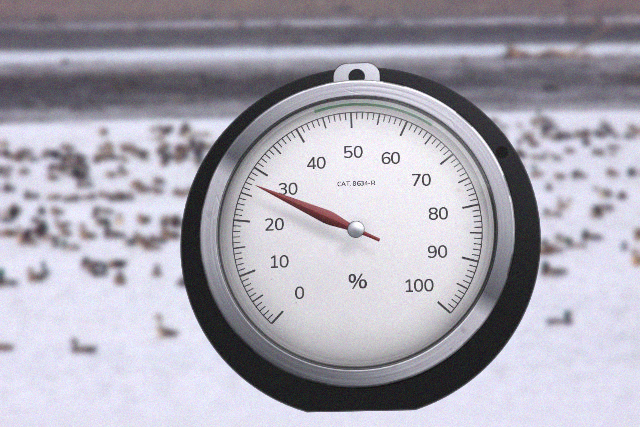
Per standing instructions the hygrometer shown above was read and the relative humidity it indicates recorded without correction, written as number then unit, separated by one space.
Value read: 27 %
